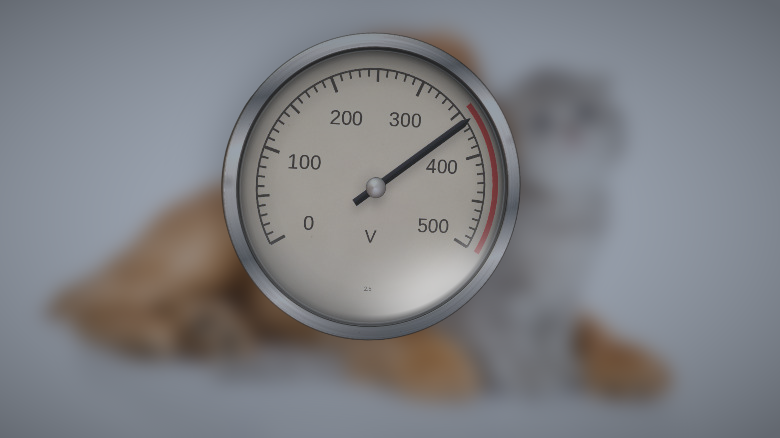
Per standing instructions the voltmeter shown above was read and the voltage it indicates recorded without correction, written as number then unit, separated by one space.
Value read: 360 V
